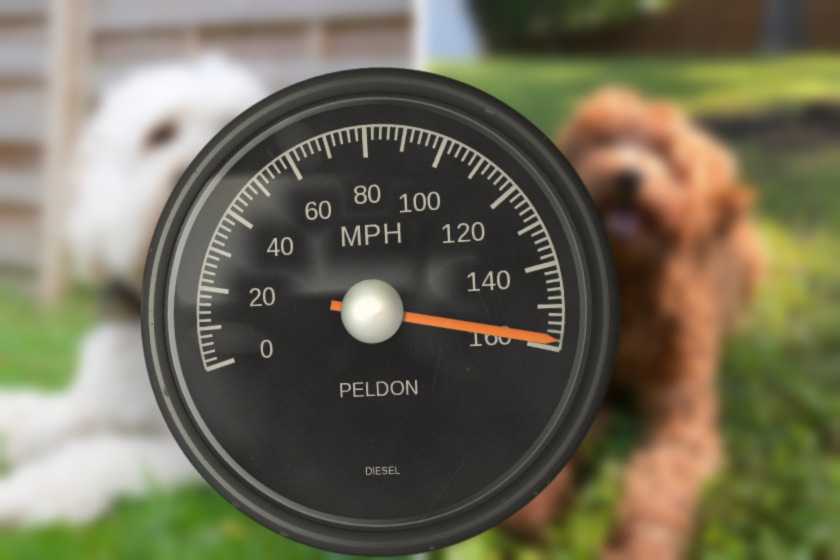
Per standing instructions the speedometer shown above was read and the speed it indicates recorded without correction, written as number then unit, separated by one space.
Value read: 158 mph
